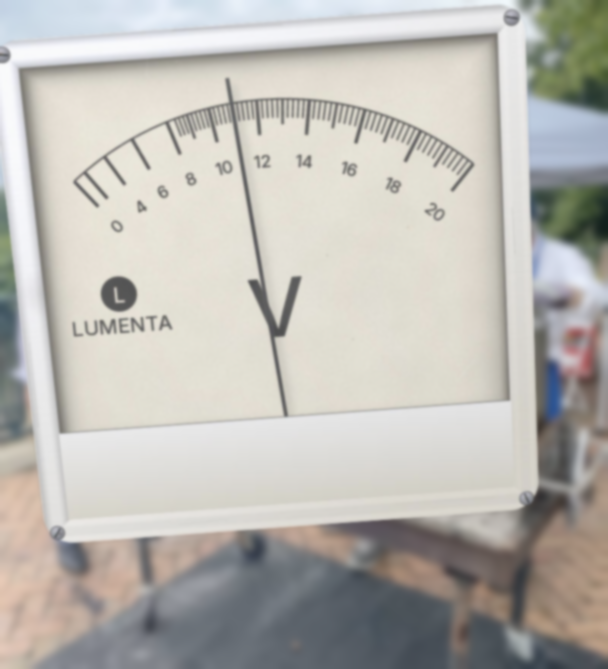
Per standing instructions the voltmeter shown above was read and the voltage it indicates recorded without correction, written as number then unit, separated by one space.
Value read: 11 V
